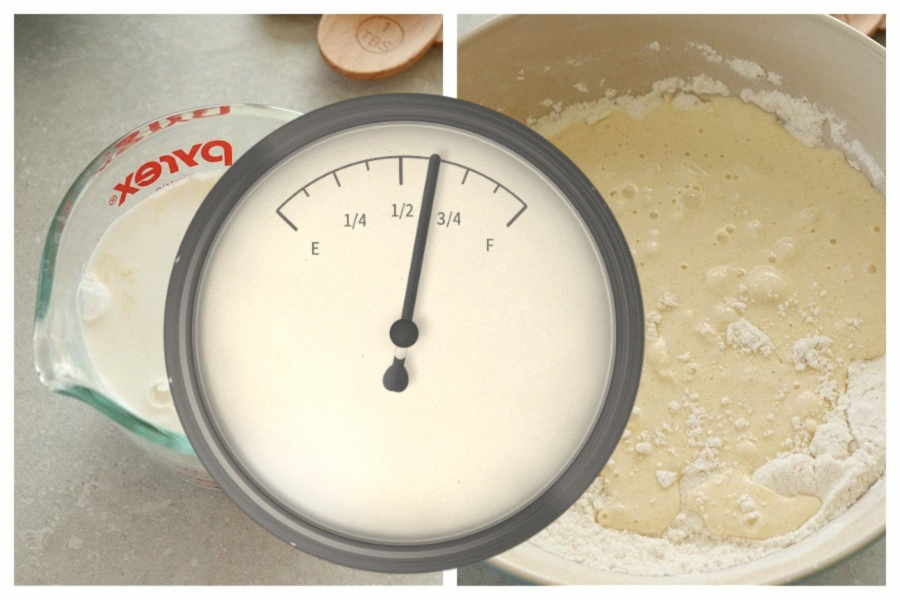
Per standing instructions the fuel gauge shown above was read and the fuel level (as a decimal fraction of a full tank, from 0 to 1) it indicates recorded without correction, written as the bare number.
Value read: 0.625
